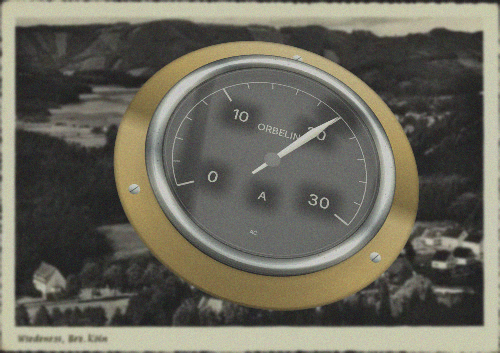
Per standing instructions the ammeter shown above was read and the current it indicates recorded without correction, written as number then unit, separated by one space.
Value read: 20 A
